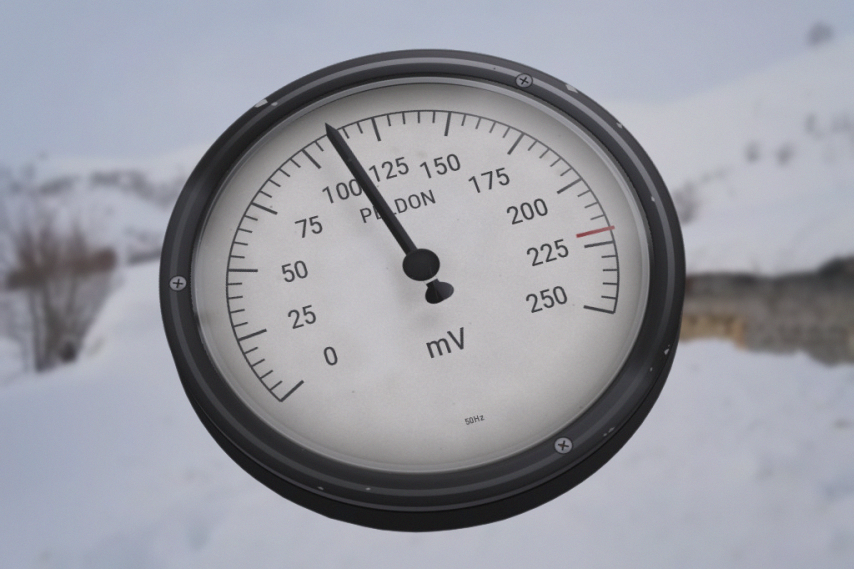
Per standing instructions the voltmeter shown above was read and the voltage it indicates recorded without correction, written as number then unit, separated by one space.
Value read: 110 mV
